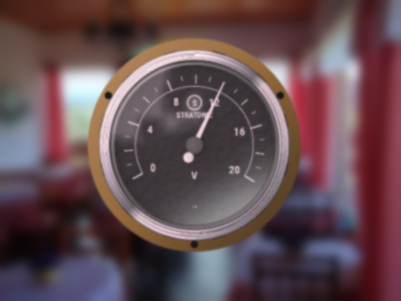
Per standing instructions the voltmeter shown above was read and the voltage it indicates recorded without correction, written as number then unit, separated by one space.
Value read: 12 V
